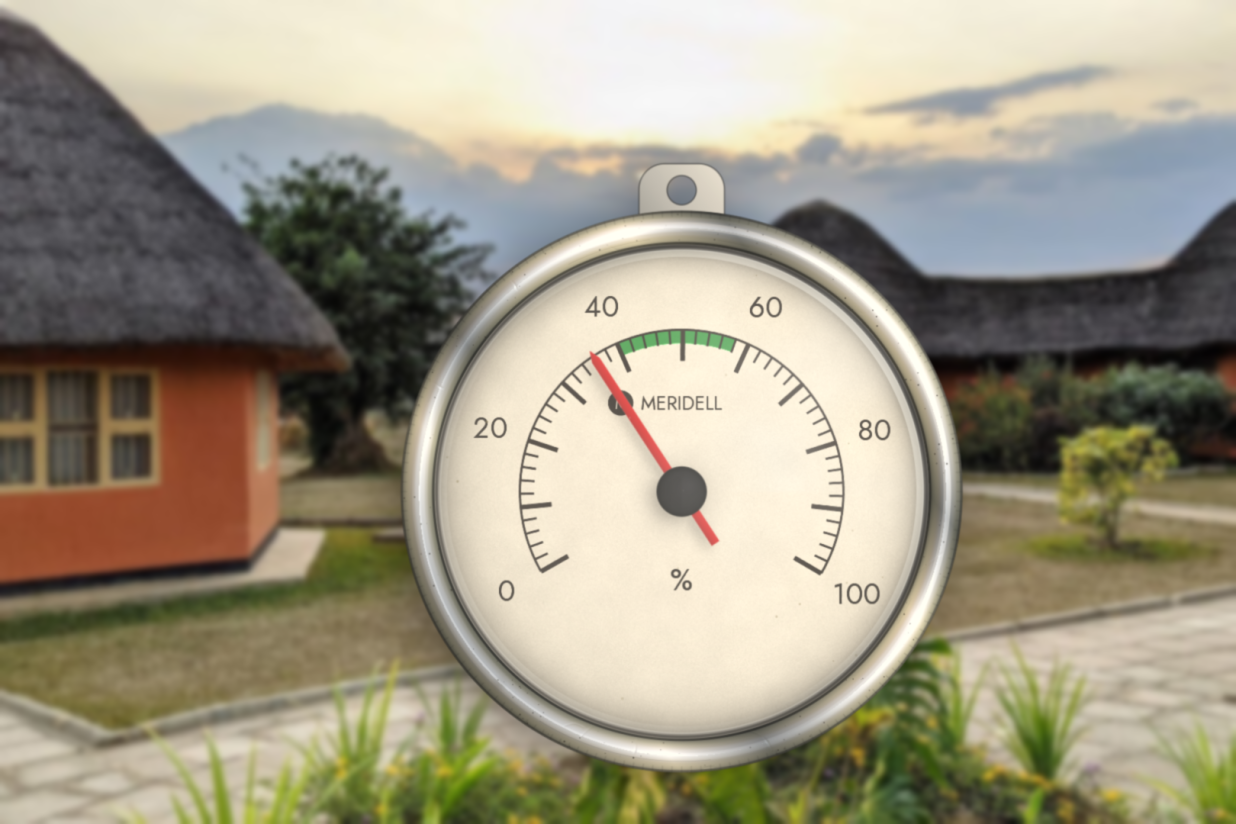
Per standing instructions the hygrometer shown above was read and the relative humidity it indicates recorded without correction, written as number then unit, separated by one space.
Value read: 36 %
